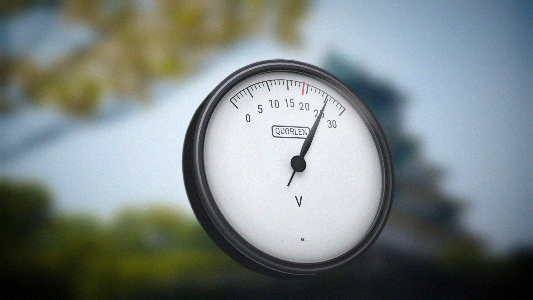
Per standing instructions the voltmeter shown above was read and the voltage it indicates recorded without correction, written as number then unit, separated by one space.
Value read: 25 V
